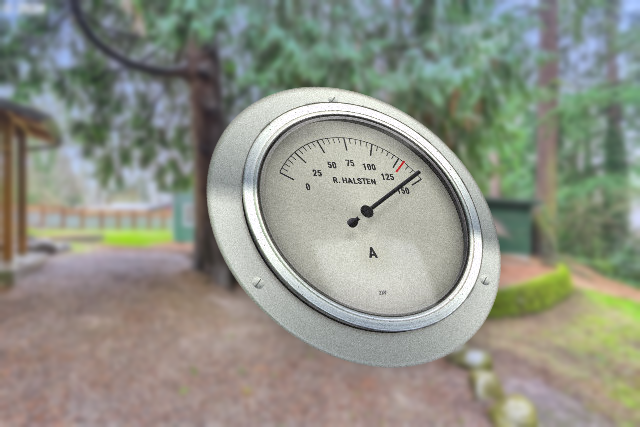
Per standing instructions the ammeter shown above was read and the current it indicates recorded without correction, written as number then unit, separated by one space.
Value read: 145 A
